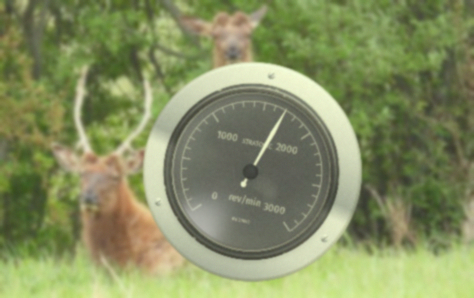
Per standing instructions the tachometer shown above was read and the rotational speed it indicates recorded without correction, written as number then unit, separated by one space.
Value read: 1700 rpm
